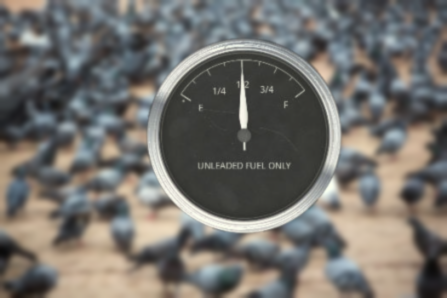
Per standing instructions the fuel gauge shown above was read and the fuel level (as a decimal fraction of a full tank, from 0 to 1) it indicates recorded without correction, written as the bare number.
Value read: 0.5
